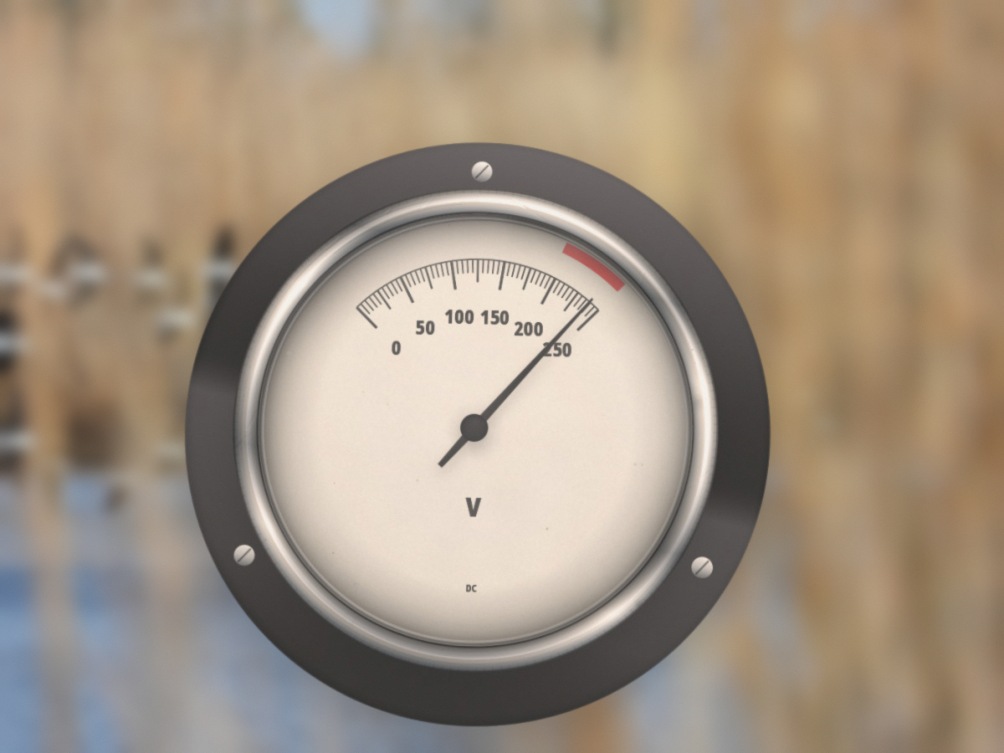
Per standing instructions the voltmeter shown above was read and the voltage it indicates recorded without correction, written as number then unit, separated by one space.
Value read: 240 V
